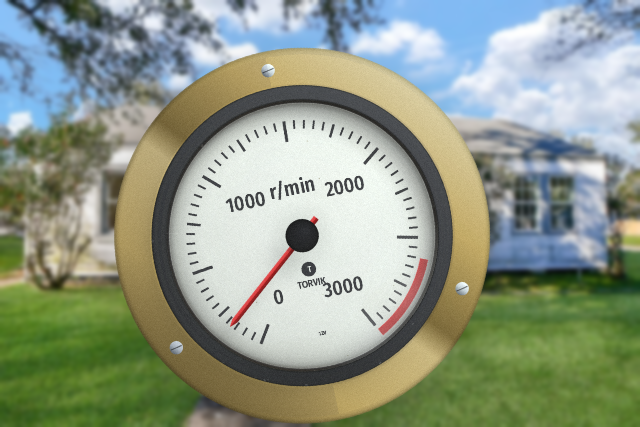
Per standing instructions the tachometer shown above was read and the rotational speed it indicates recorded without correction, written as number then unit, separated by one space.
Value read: 175 rpm
